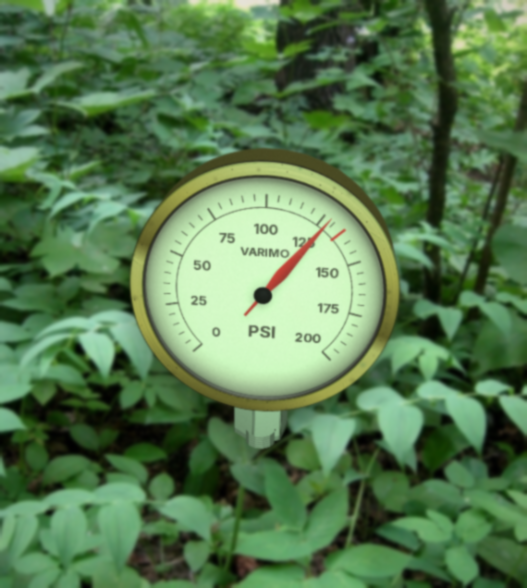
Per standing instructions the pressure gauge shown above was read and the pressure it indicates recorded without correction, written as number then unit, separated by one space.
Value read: 127.5 psi
